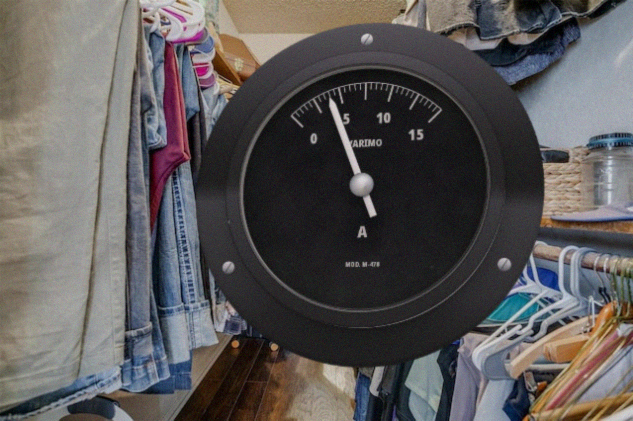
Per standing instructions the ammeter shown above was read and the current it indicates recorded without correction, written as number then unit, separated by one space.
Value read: 4 A
